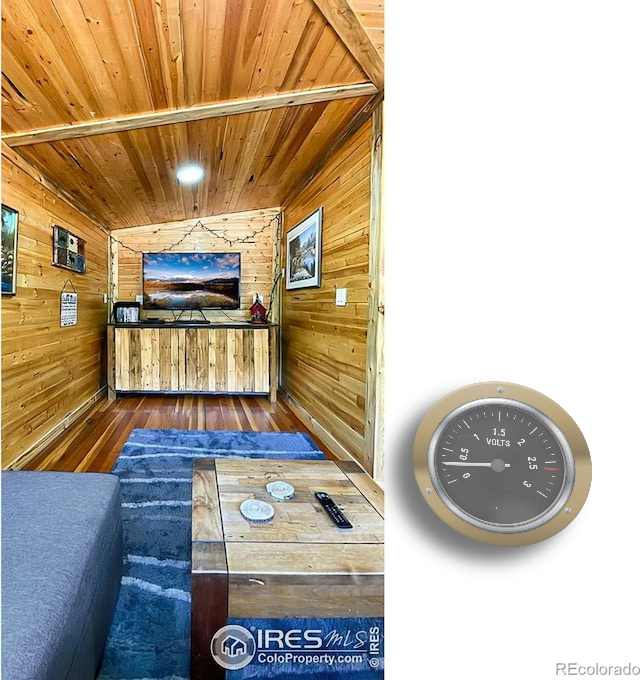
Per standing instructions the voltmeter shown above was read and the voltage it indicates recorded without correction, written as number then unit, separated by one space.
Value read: 0.3 V
